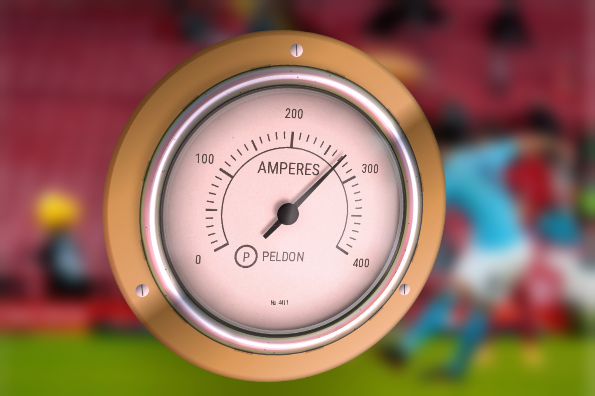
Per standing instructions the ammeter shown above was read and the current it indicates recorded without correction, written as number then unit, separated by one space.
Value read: 270 A
